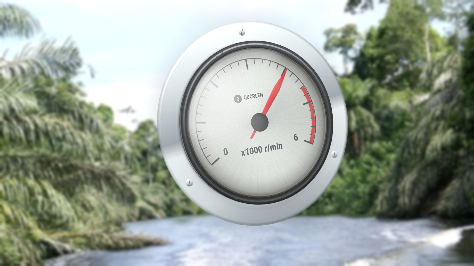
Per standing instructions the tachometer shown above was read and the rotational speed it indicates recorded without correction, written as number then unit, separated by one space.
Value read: 4000 rpm
